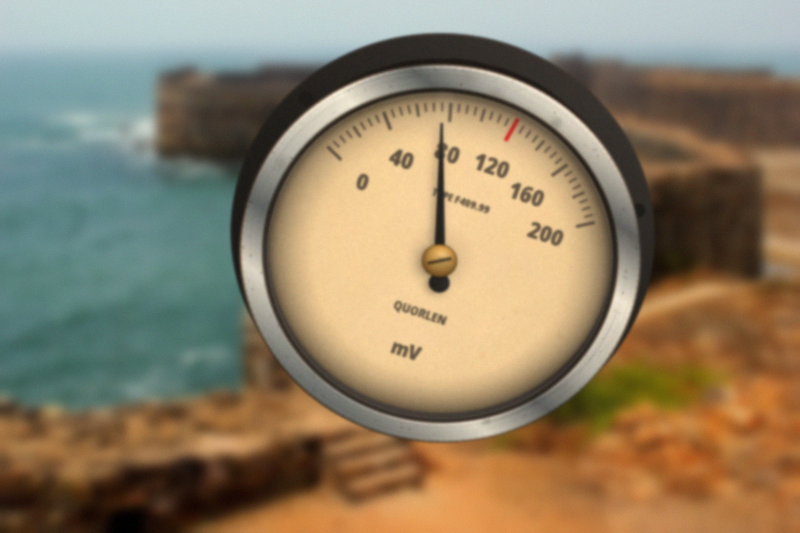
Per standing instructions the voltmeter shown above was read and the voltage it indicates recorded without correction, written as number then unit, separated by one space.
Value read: 75 mV
